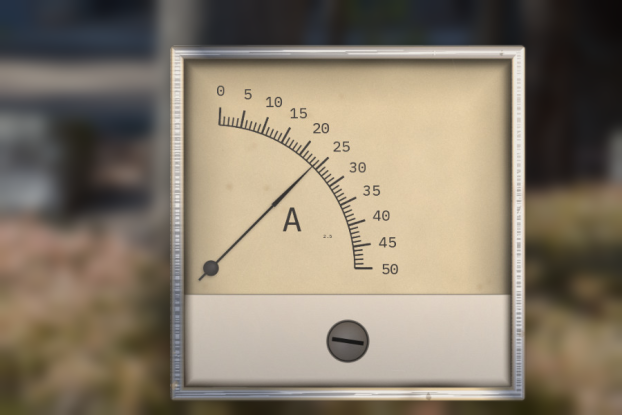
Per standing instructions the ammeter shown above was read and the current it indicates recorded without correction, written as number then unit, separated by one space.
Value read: 24 A
